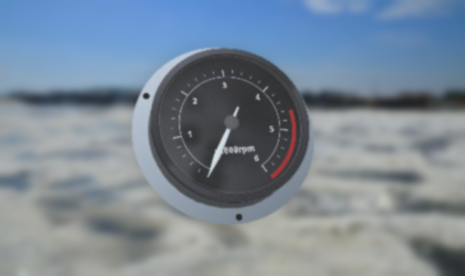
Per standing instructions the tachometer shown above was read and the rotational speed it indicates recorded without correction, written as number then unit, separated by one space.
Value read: 0 rpm
